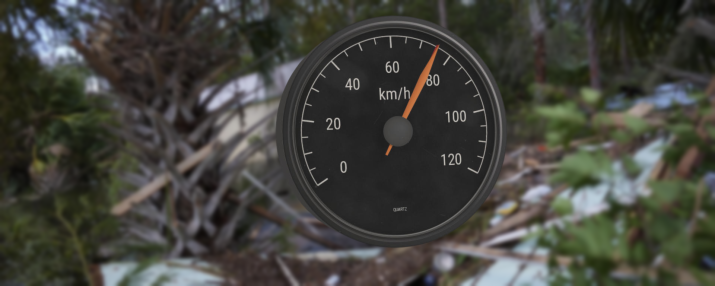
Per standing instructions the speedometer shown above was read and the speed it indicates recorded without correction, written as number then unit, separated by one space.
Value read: 75 km/h
